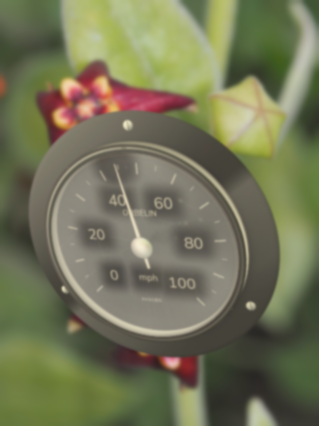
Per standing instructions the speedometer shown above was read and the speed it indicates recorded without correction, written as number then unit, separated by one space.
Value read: 45 mph
